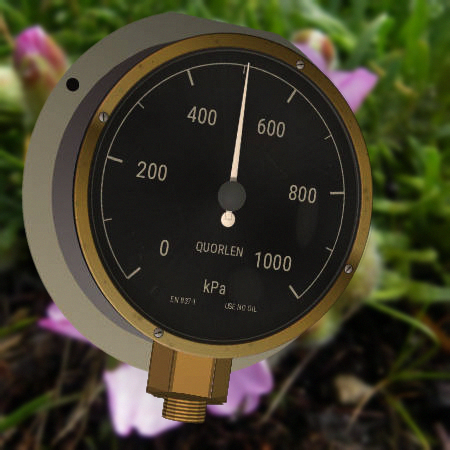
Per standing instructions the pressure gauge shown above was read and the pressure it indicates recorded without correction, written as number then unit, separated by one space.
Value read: 500 kPa
